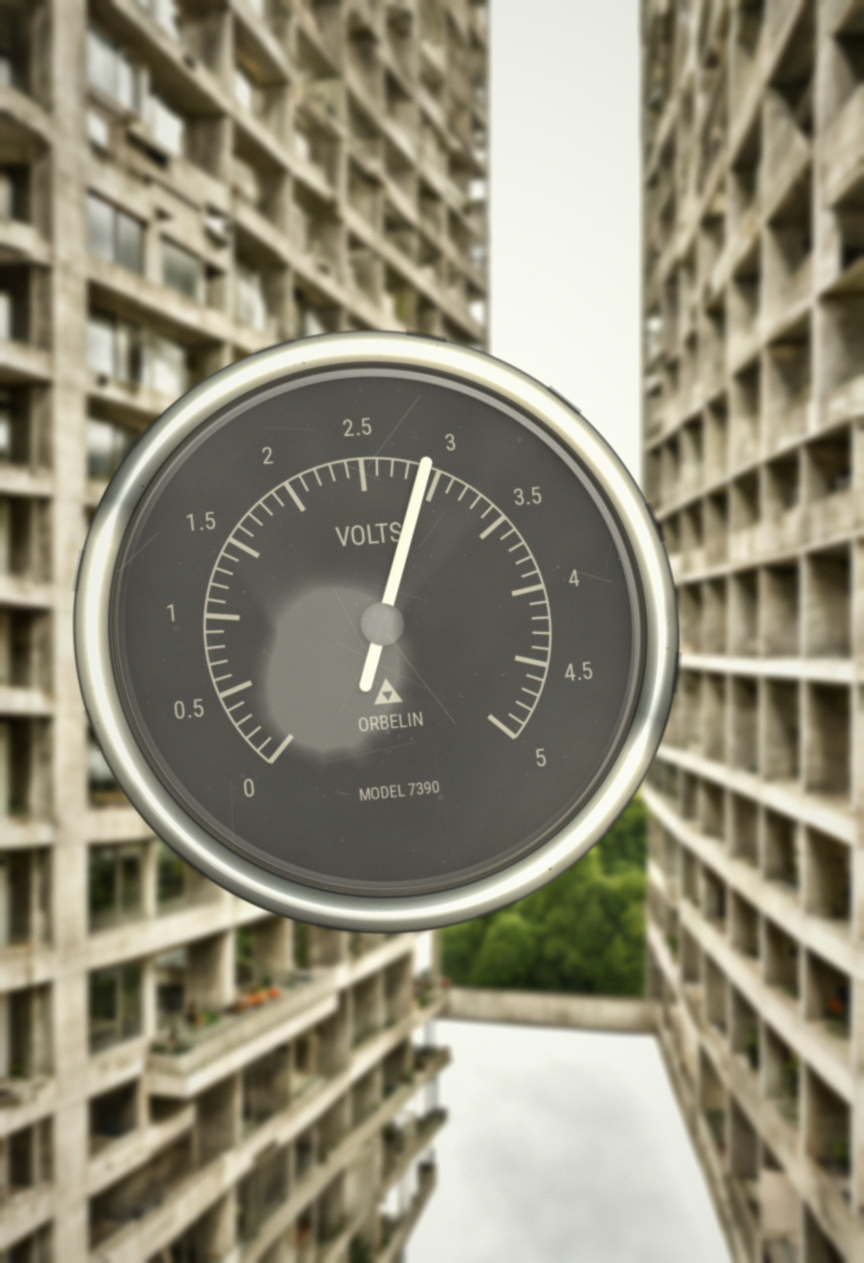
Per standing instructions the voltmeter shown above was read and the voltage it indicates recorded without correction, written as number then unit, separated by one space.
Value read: 2.9 V
